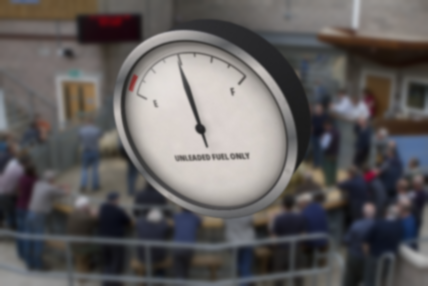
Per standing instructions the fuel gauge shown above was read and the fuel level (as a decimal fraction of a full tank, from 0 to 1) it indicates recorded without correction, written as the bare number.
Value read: 0.5
